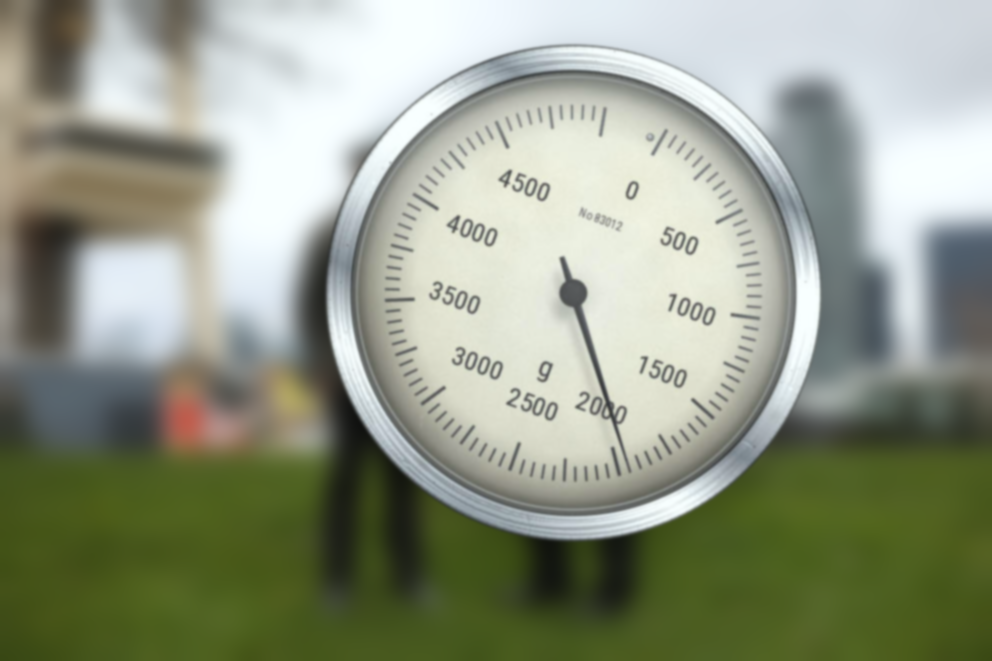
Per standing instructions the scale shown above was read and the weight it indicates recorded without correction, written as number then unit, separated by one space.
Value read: 1950 g
